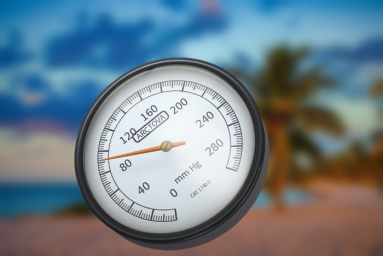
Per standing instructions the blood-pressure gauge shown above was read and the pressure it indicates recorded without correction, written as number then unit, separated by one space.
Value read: 90 mmHg
